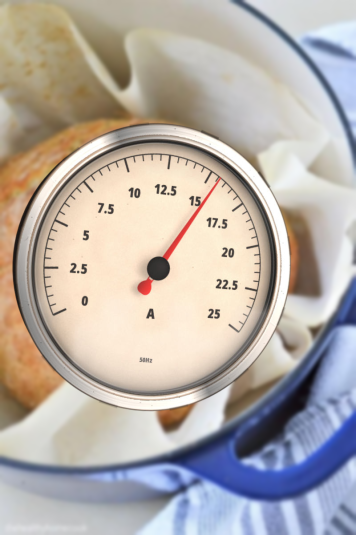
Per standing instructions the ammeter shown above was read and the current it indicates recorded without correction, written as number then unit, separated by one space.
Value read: 15.5 A
